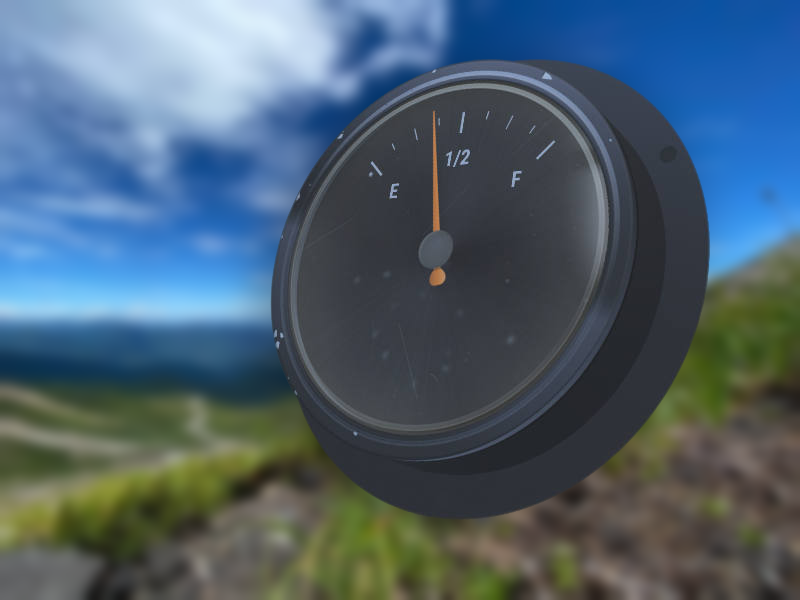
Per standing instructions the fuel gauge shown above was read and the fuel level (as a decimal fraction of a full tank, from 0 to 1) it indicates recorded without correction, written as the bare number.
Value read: 0.375
